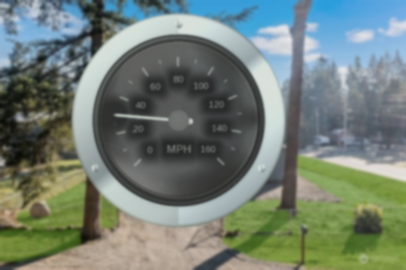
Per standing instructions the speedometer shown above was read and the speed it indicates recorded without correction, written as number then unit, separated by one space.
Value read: 30 mph
